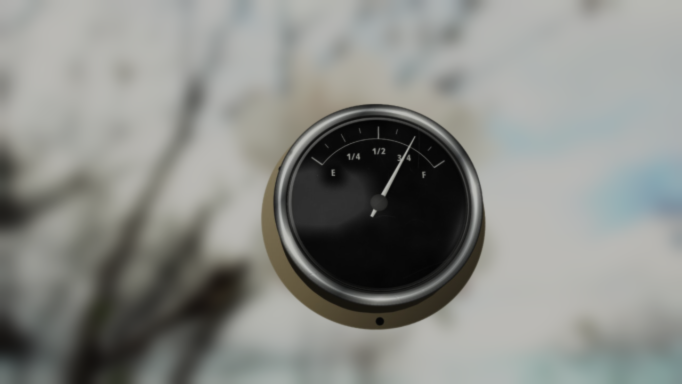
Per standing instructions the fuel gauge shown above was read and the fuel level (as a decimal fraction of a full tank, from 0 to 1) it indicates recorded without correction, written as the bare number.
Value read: 0.75
